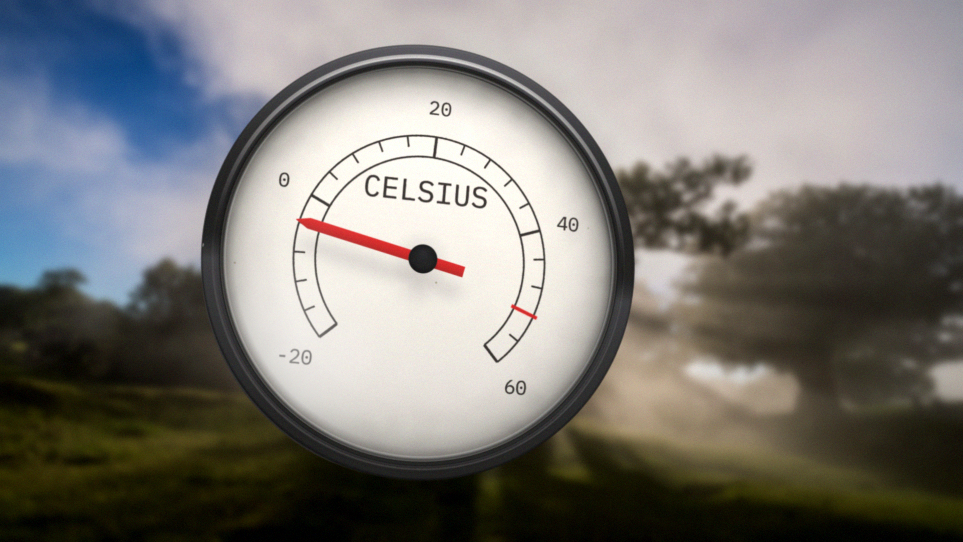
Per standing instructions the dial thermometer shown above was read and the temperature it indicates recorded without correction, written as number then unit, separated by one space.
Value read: -4 °C
